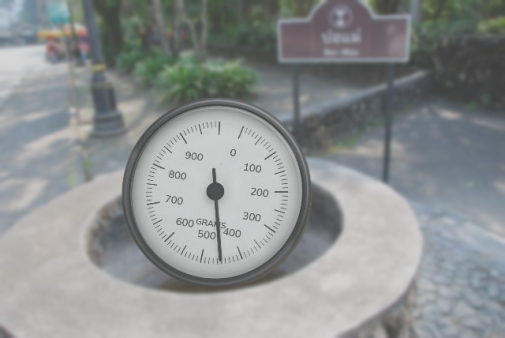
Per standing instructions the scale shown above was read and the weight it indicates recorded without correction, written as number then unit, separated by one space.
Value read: 450 g
